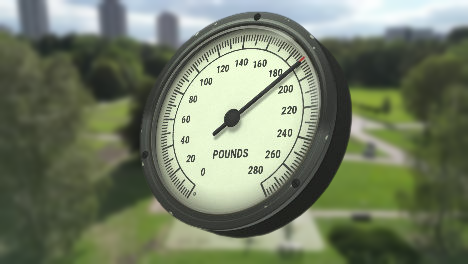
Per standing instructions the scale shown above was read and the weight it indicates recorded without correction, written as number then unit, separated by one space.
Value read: 190 lb
